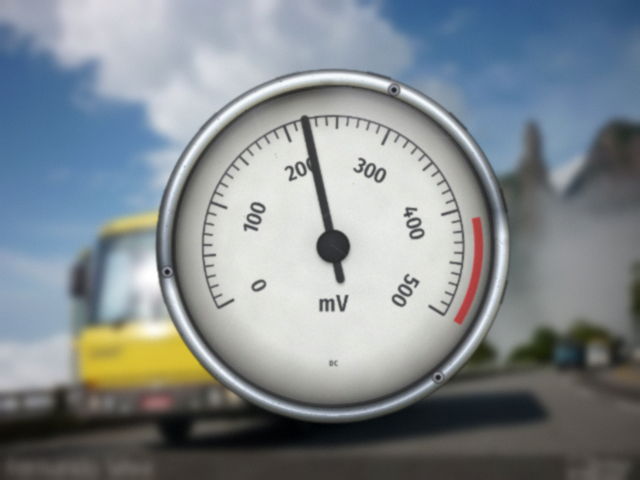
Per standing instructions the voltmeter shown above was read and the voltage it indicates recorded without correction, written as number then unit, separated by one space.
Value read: 220 mV
